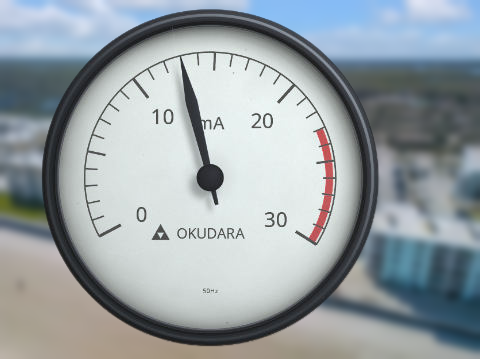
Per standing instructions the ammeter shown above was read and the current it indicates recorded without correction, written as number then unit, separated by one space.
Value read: 13 mA
